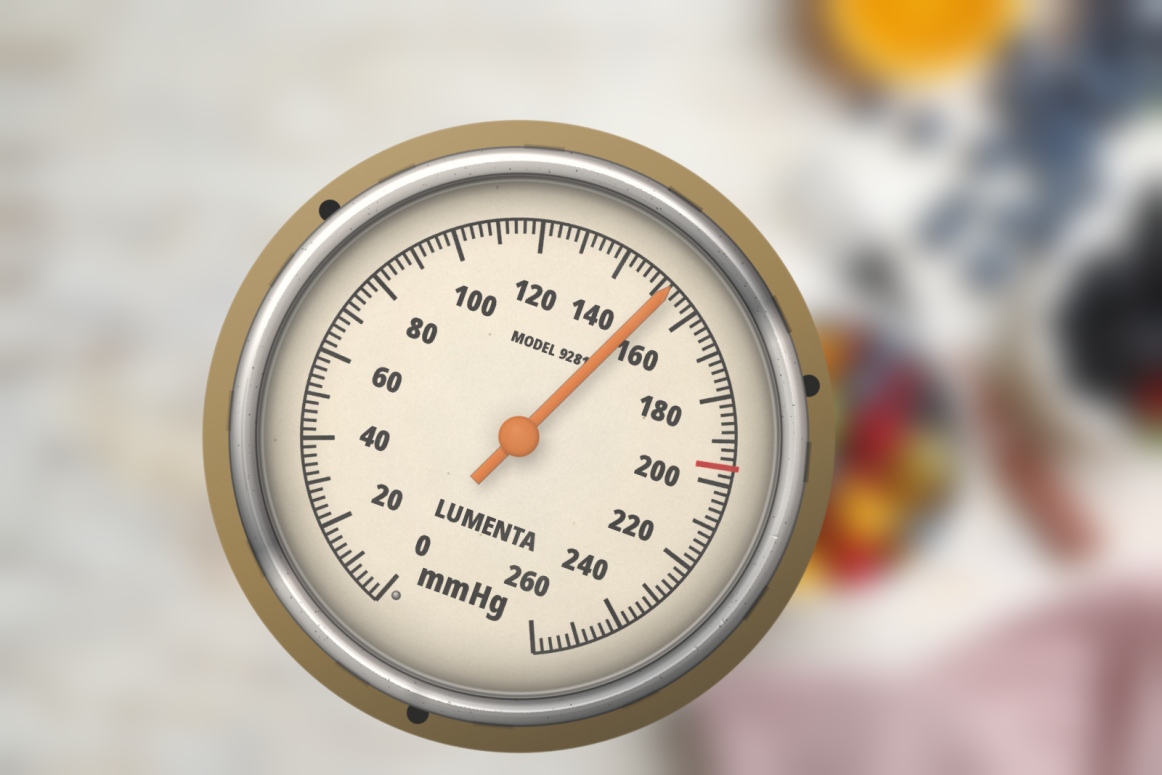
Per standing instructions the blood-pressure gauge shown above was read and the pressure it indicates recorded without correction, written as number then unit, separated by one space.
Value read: 152 mmHg
